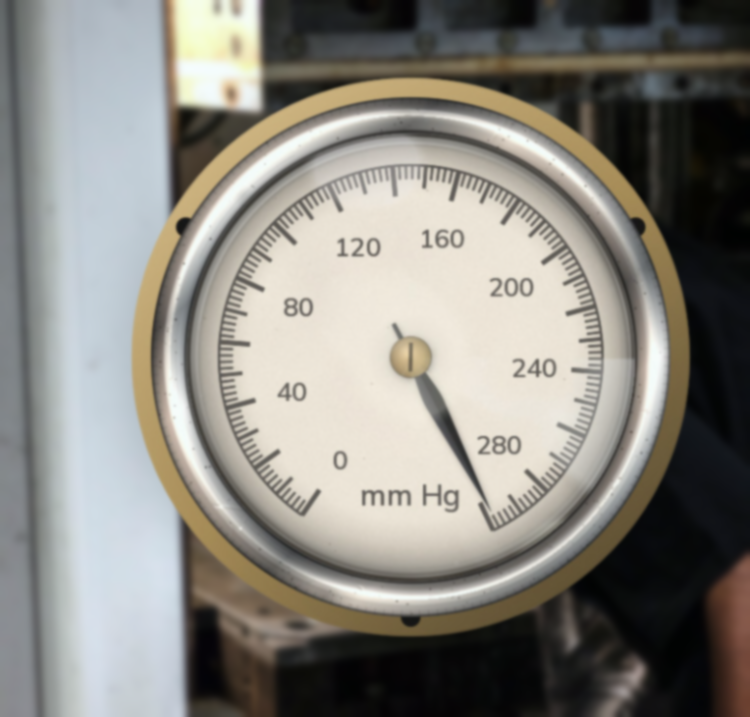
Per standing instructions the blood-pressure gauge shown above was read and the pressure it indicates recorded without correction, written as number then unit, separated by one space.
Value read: 298 mmHg
